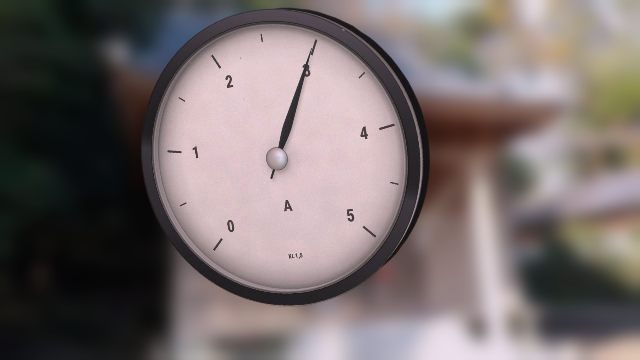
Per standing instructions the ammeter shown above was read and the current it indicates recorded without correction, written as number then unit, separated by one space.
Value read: 3 A
